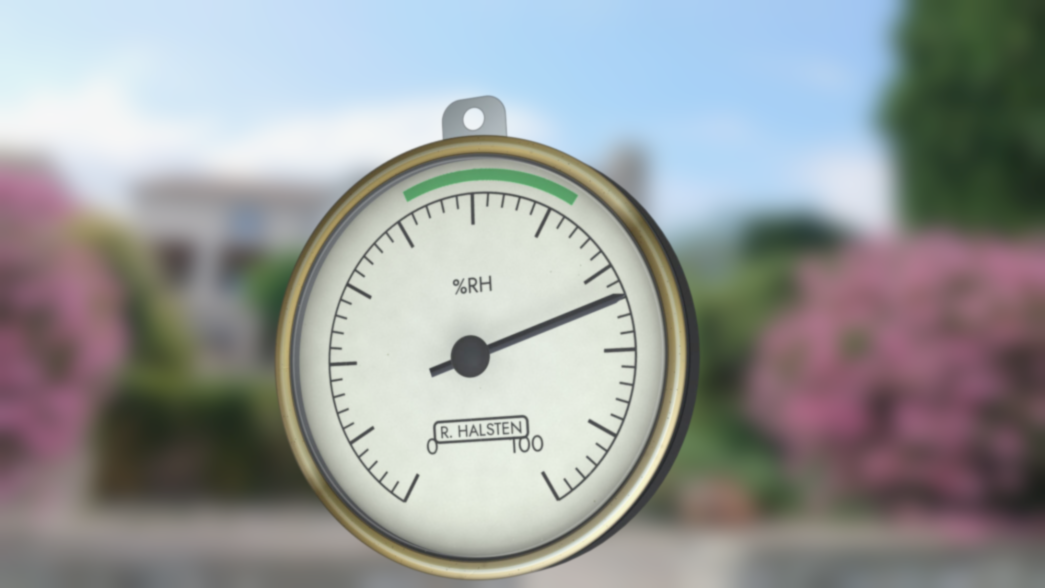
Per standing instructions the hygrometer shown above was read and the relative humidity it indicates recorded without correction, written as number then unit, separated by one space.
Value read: 74 %
